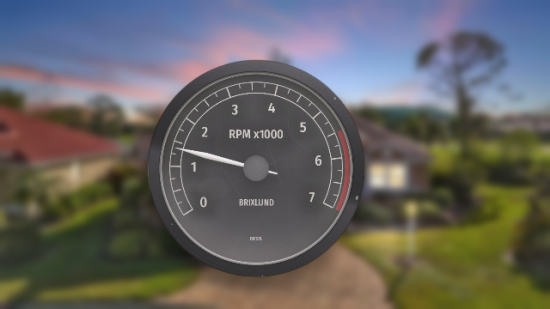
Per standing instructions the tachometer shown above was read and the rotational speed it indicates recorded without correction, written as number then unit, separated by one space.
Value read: 1375 rpm
